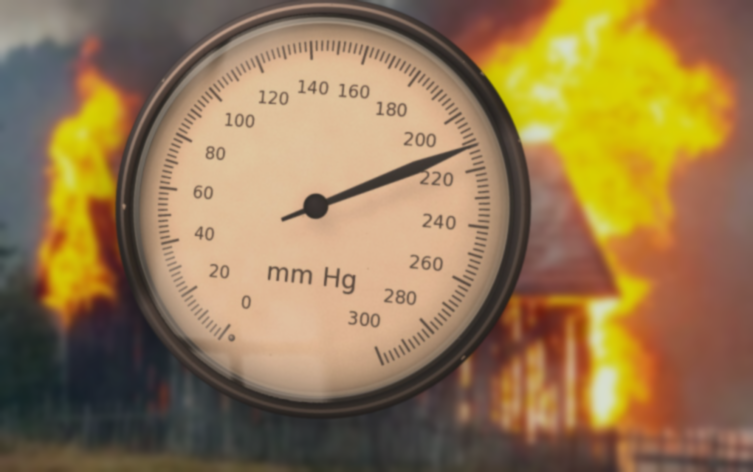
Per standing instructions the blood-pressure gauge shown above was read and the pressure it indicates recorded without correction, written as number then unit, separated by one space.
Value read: 212 mmHg
